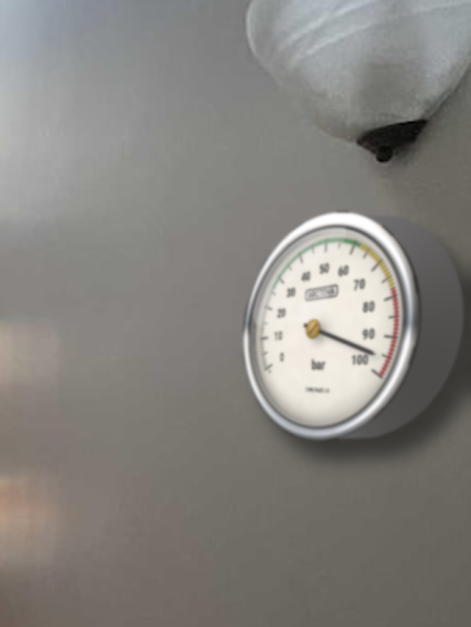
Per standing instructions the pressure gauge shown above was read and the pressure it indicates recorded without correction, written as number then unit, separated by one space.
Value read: 95 bar
